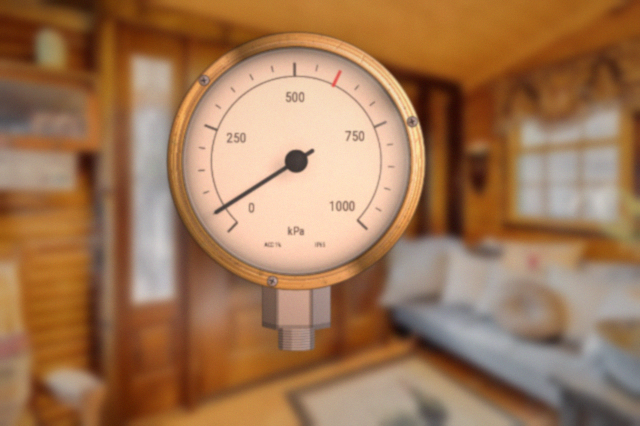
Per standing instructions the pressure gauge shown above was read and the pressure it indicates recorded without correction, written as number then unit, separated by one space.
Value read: 50 kPa
